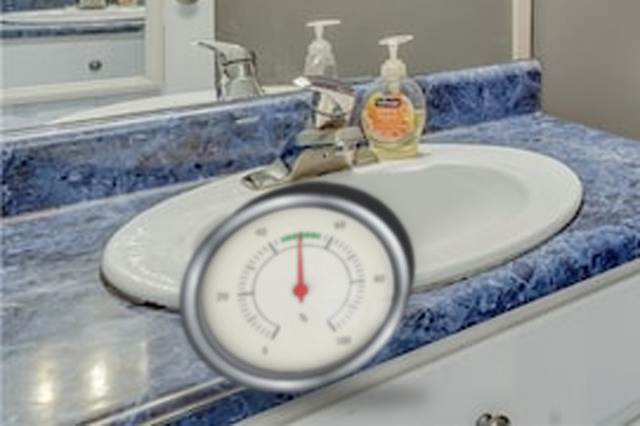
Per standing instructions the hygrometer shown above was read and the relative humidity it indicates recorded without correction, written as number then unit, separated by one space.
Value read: 50 %
